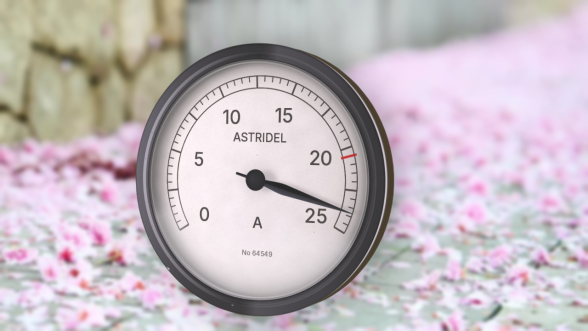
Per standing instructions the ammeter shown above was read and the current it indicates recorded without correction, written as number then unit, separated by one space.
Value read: 23.75 A
